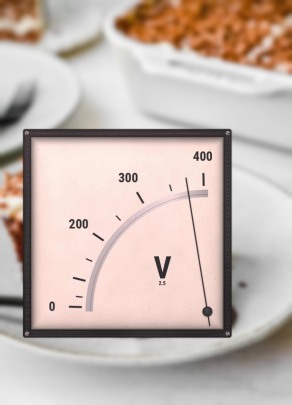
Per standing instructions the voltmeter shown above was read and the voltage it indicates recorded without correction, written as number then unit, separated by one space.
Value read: 375 V
